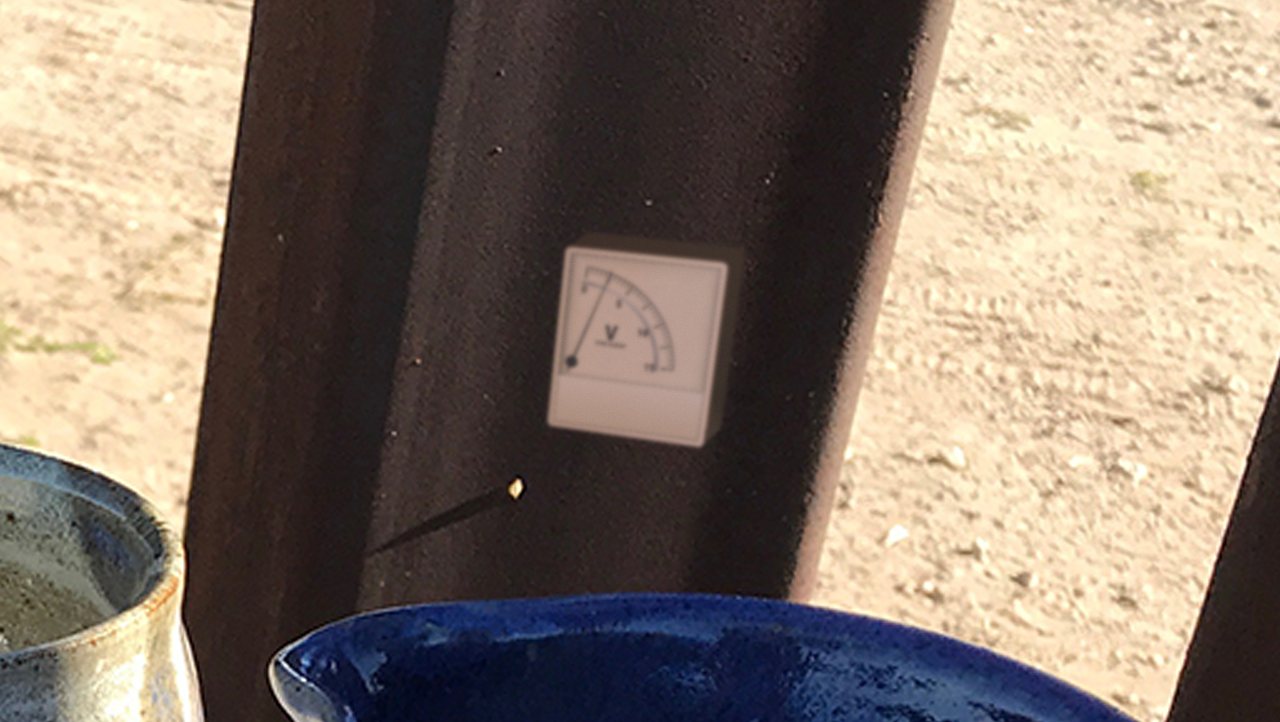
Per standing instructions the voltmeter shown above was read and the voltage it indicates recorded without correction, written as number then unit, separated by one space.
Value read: 2.5 V
